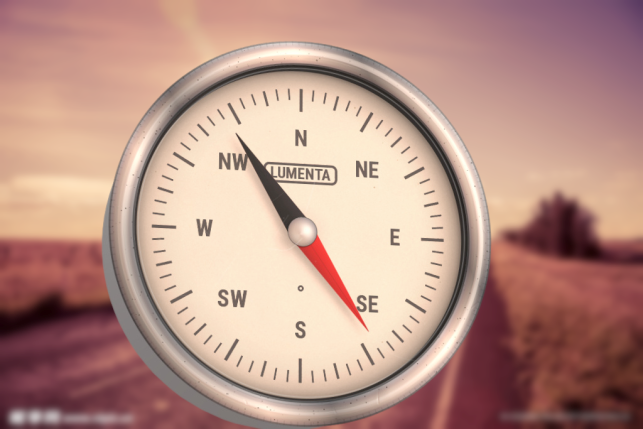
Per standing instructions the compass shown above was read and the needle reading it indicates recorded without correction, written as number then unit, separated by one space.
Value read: 145 °
